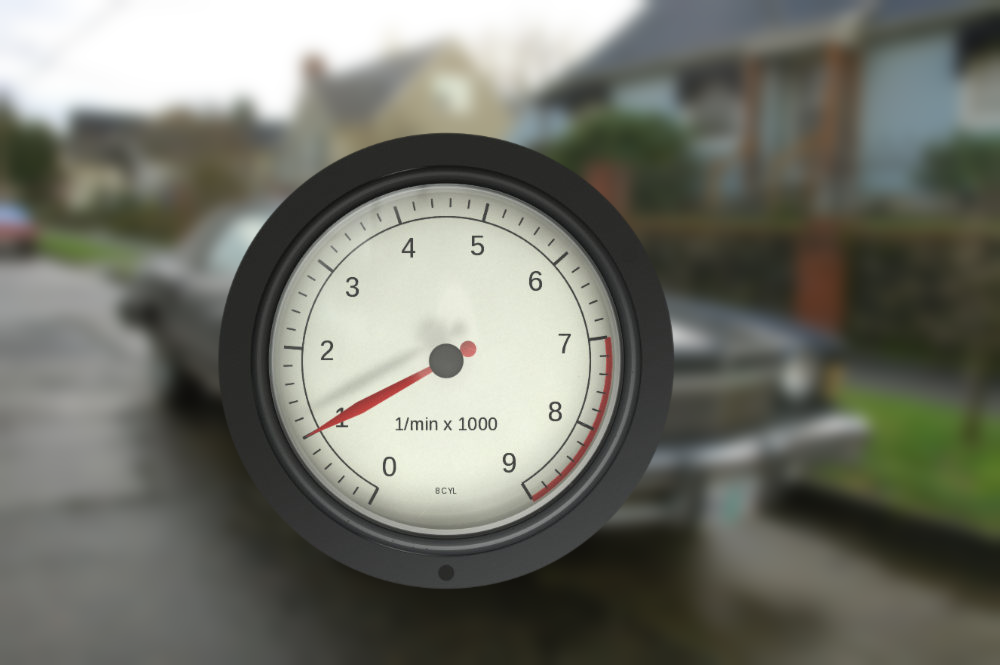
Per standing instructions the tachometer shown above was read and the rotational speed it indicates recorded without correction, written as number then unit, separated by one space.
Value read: 1000 rpm
